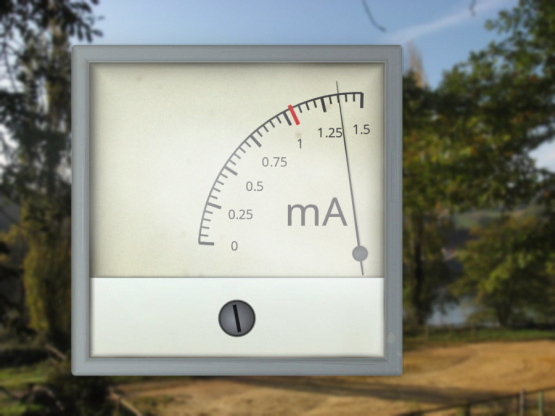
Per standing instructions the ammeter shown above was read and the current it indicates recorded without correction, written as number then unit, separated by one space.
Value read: 1.35 mA
